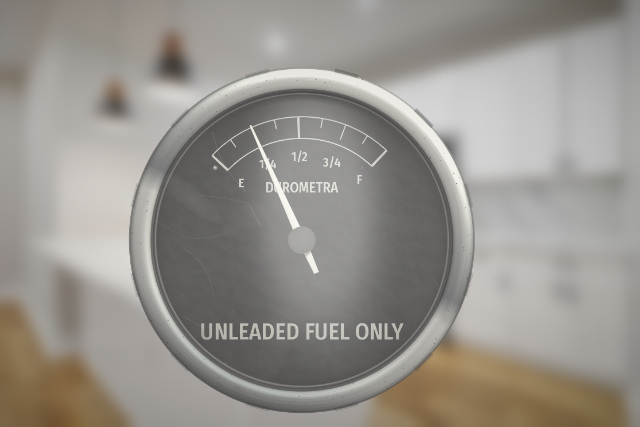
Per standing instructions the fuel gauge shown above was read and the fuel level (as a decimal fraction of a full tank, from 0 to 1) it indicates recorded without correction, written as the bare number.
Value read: 0.25
